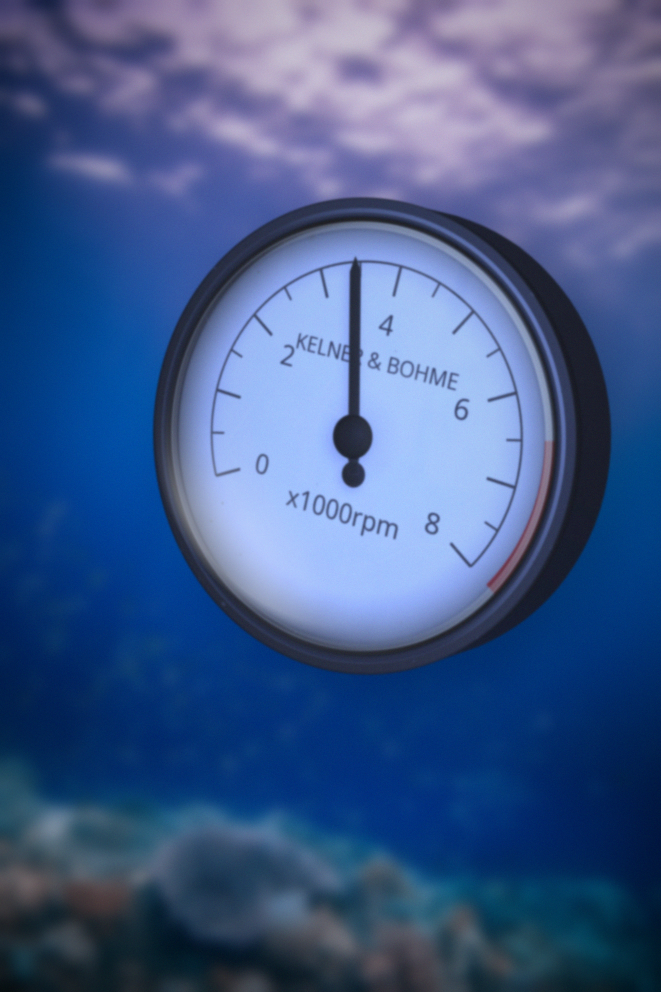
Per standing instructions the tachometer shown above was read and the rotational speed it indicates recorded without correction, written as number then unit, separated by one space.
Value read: 3500 rpm
